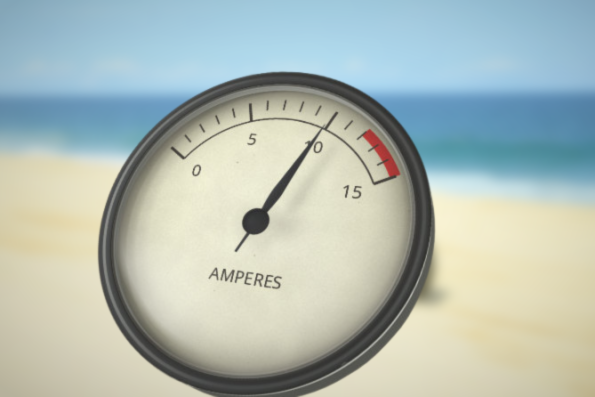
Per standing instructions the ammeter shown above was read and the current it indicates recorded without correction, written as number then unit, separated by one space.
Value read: 10 A
